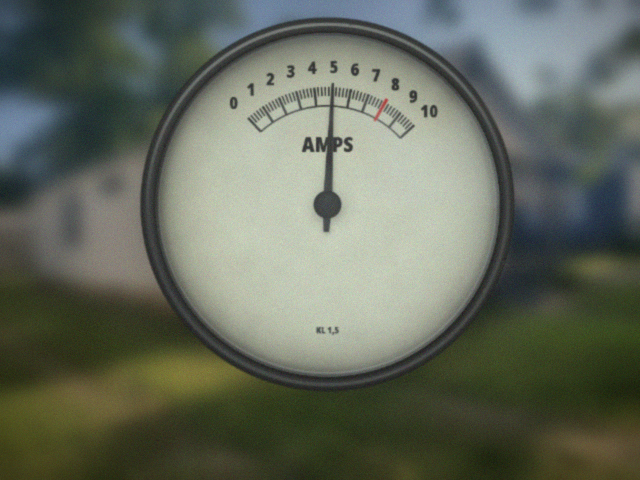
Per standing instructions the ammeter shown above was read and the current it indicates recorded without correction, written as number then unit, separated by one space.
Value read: 5 A
